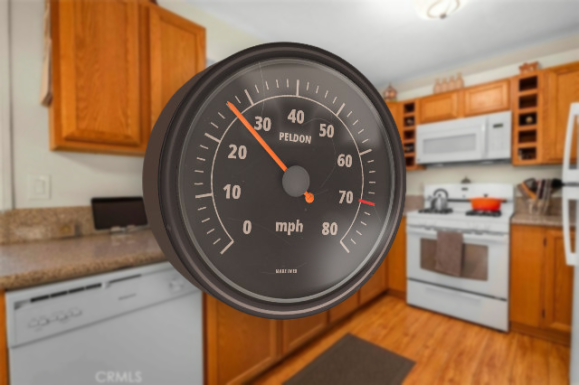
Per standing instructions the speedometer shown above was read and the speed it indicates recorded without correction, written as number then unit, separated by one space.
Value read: 26 mph
